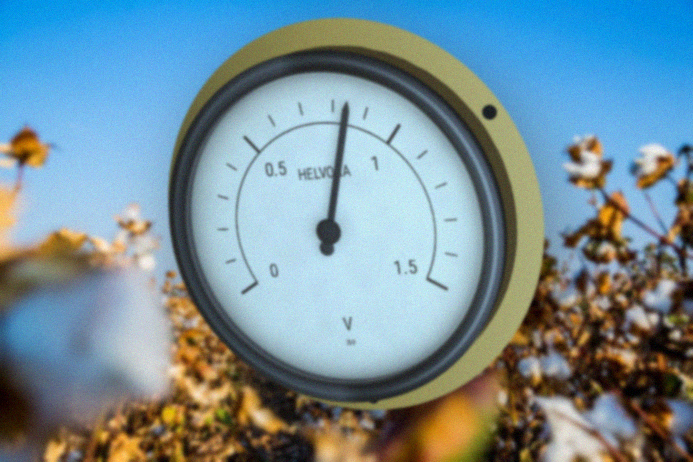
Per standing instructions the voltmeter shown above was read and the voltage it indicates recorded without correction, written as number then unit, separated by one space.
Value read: 0.85 V
